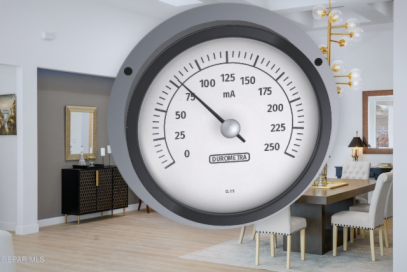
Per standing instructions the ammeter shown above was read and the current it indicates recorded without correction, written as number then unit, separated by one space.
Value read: 80 mA
